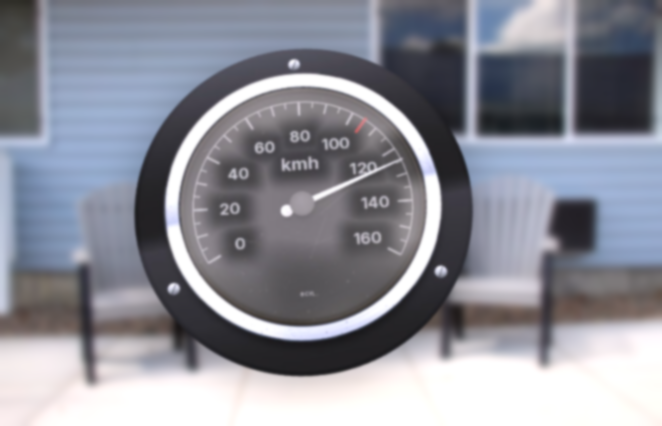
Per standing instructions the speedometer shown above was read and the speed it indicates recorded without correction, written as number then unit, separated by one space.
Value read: 125 km/h
